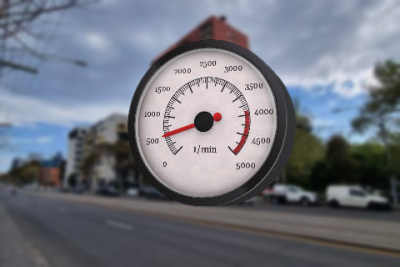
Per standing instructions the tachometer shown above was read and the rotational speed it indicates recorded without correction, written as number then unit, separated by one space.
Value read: 500 rpm
